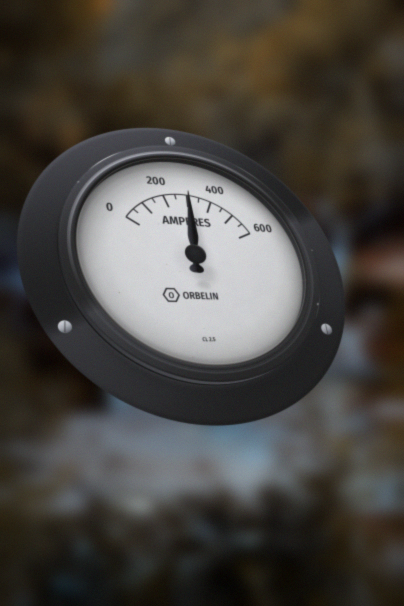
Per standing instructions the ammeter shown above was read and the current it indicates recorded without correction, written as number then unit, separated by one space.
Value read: 300 A
